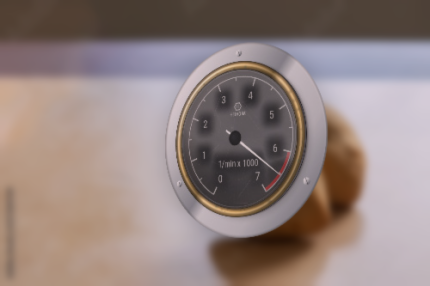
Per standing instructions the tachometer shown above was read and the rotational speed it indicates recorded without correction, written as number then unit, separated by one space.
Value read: 6500 rpm
